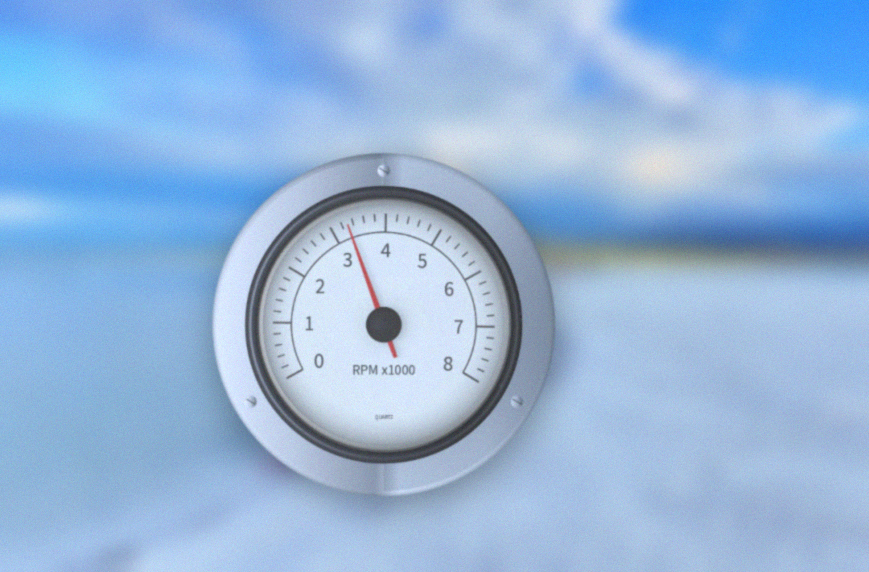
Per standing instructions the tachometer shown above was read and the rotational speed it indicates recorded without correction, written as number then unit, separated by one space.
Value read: 3300 rpm
